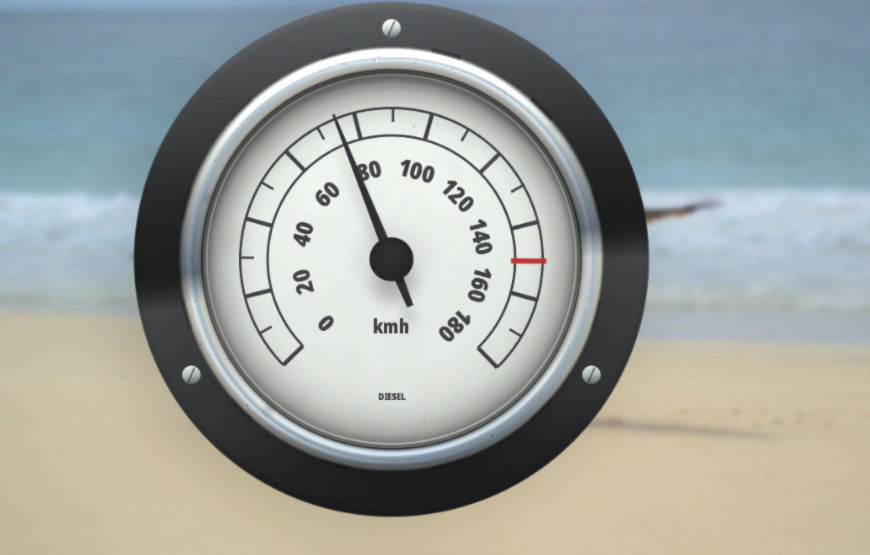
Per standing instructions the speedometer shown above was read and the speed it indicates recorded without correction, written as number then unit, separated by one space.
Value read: 75 km/h
